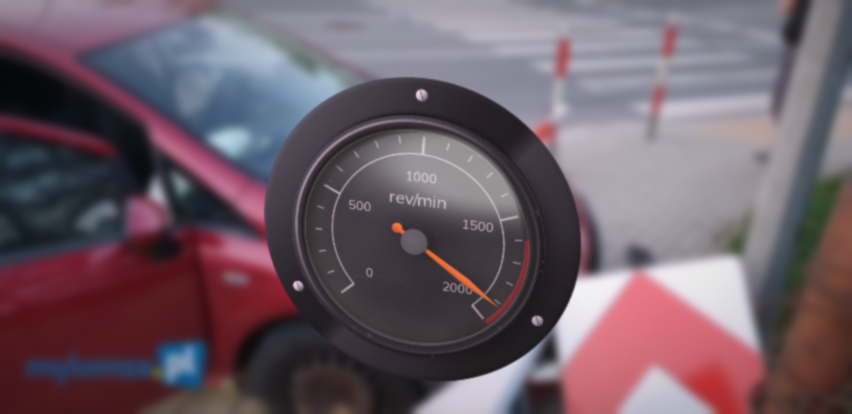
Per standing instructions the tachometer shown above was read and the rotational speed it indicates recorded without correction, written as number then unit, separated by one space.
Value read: 1900 rpm
